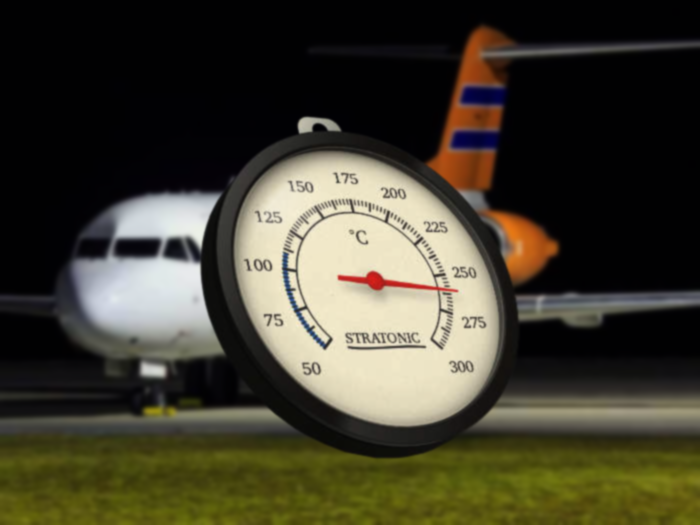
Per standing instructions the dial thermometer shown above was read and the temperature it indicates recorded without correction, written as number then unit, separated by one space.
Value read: 262.5 °C
